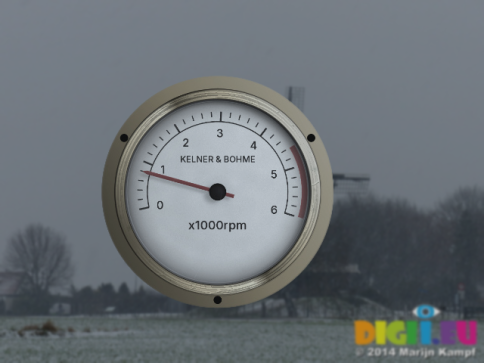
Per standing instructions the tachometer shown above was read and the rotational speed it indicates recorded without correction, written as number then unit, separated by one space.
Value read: 800 rpm
